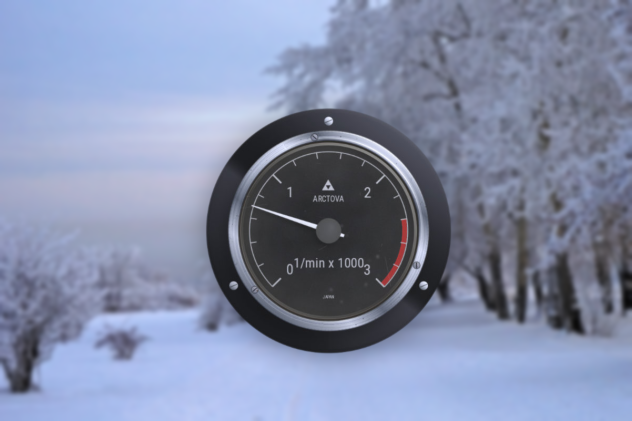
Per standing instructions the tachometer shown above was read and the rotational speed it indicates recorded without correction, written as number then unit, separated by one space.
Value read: 700 rpm
